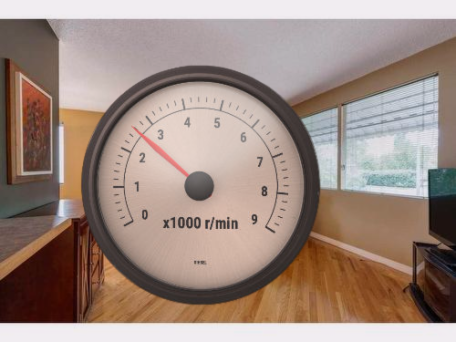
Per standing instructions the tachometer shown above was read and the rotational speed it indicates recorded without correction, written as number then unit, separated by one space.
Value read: 2600 rpm
